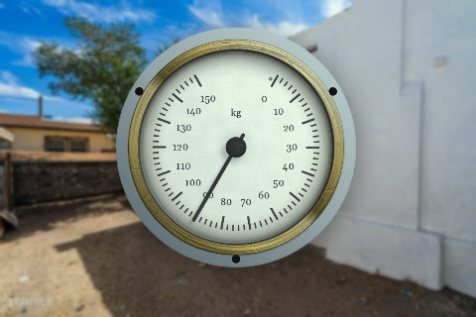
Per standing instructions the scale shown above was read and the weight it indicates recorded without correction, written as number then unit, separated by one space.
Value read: 90 kg
